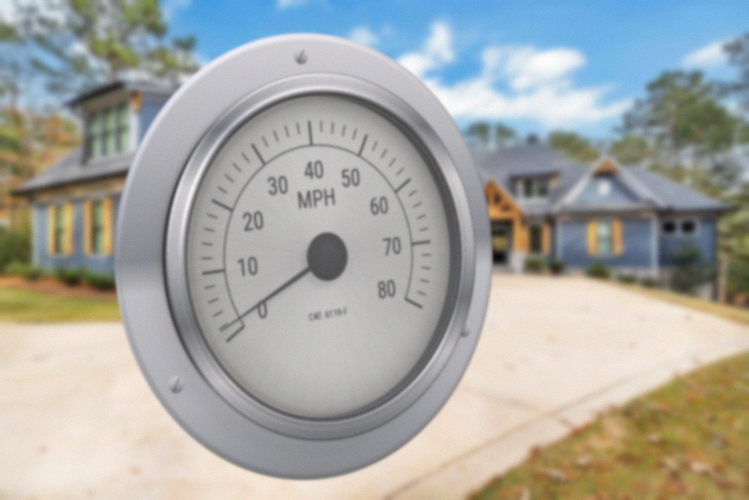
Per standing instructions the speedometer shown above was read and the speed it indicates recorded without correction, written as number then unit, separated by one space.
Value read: 2 mph
